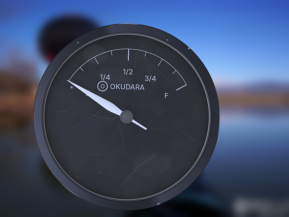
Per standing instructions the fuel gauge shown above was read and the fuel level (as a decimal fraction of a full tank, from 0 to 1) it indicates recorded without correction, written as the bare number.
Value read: 0
